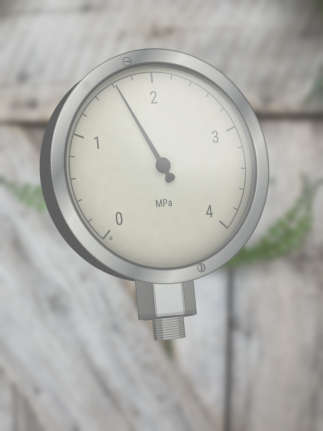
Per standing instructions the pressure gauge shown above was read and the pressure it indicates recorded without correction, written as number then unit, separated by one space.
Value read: 1.6 MPa
